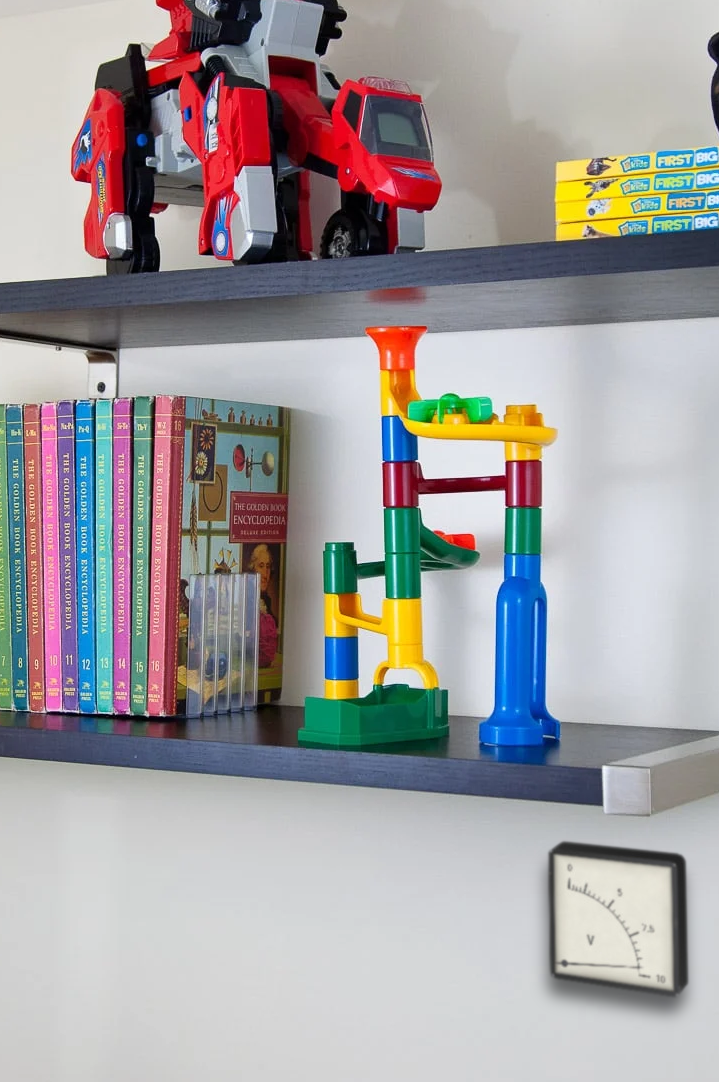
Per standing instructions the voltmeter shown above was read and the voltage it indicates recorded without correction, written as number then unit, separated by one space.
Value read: 9.5 V
